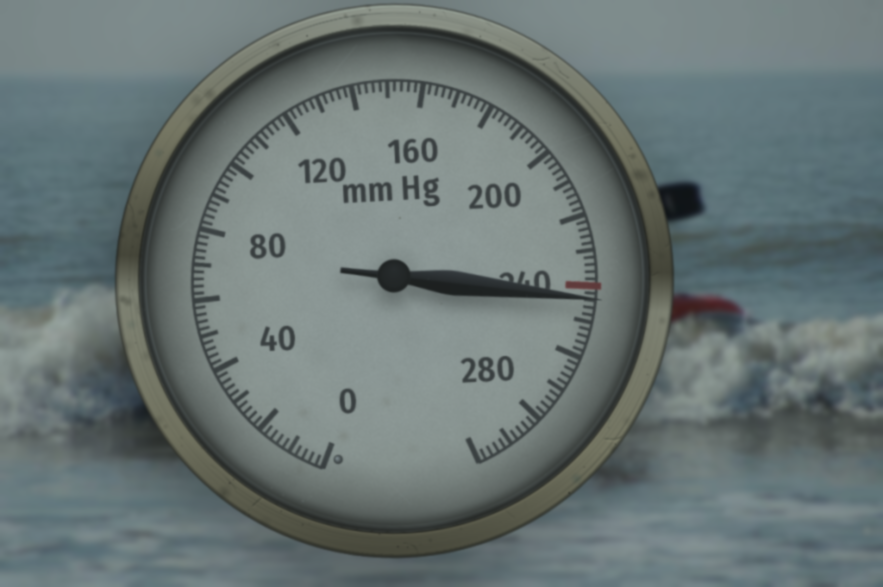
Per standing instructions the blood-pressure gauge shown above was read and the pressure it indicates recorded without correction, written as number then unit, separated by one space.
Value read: 244 mmHg
